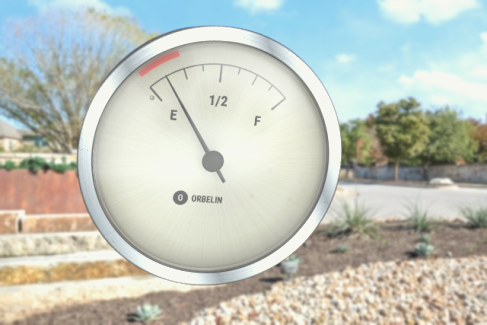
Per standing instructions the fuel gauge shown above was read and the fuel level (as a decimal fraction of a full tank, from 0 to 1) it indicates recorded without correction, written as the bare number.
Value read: 0.125
